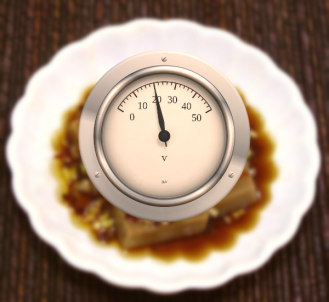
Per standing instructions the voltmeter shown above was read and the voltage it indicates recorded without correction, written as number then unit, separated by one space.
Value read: 20 V
